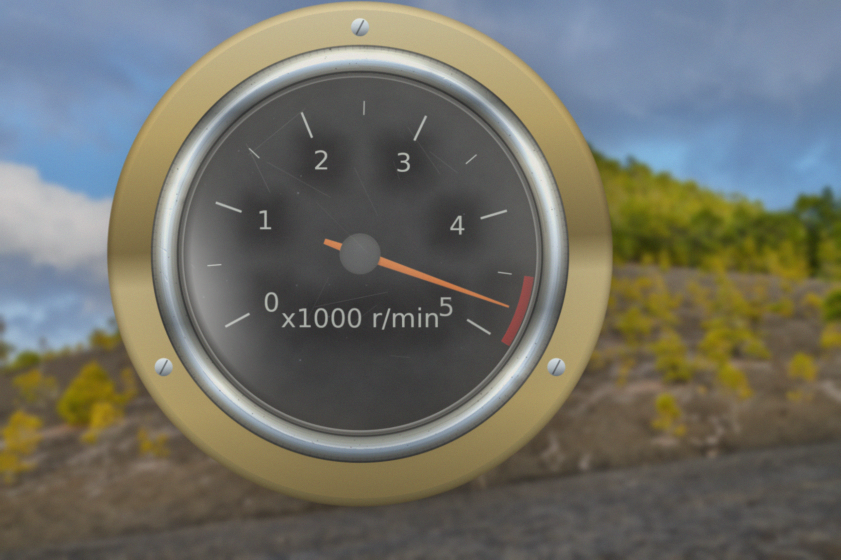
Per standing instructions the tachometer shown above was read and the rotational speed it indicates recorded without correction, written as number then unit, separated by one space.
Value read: 4750 rpm
